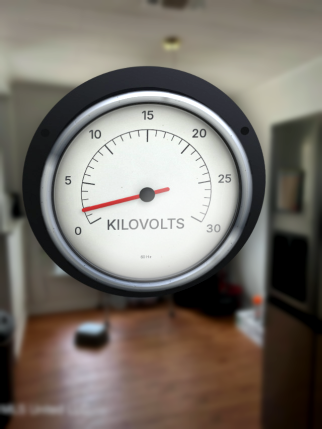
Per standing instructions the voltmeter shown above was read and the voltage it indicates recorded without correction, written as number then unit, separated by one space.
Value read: 2 kV
